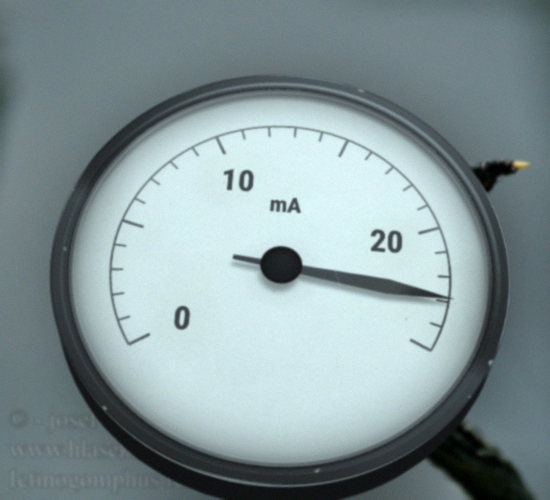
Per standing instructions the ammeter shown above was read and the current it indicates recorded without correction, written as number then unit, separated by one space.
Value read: 23 mA
